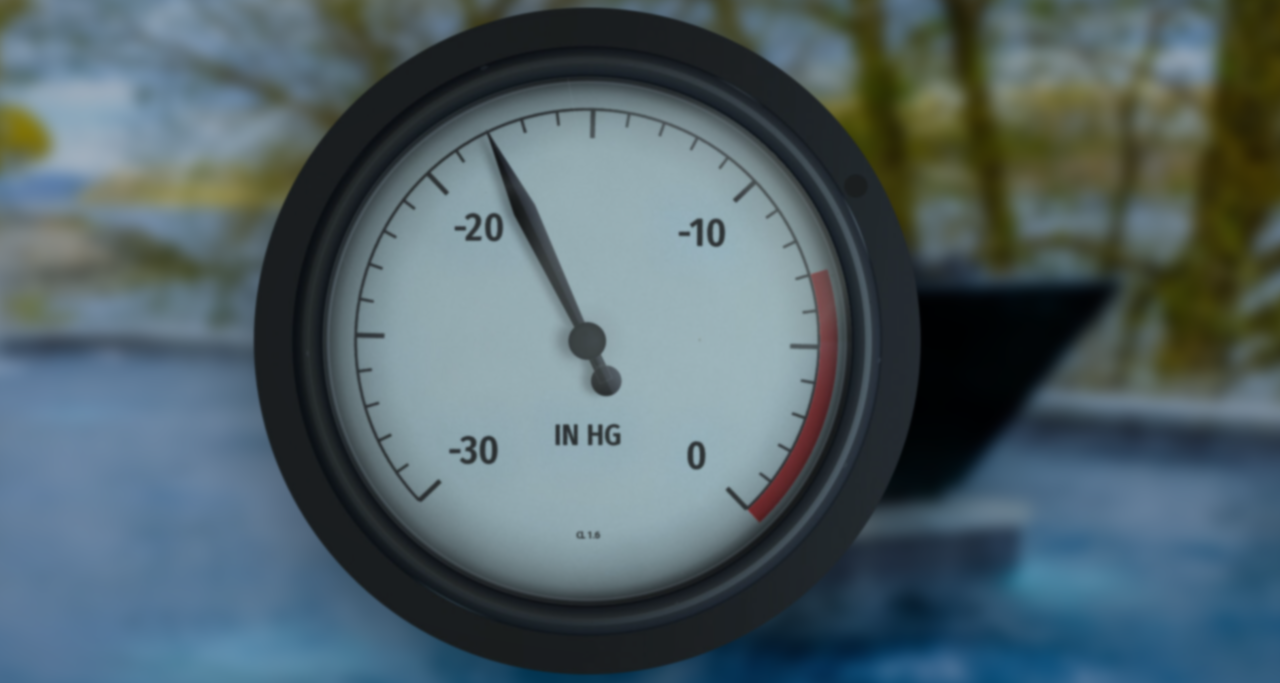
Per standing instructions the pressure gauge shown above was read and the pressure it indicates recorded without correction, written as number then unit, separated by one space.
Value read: -18 inHg
